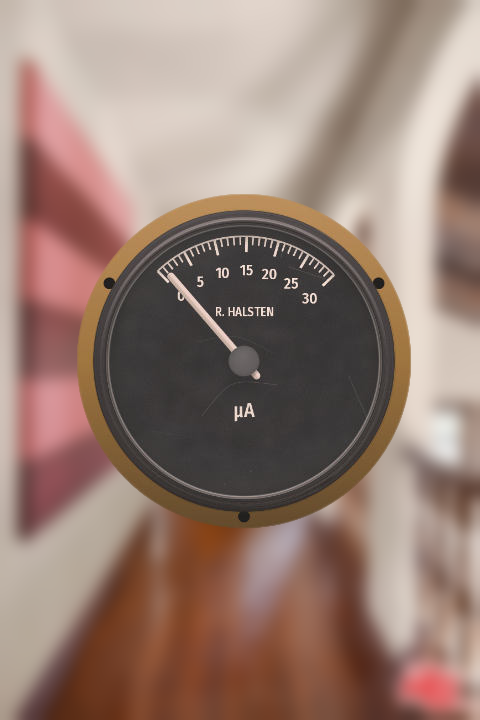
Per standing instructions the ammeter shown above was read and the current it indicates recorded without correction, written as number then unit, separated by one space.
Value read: 1 µA
